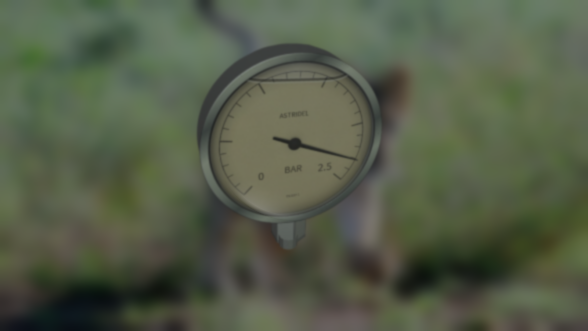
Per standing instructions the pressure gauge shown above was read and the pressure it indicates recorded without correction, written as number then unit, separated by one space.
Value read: 2.3 bar
